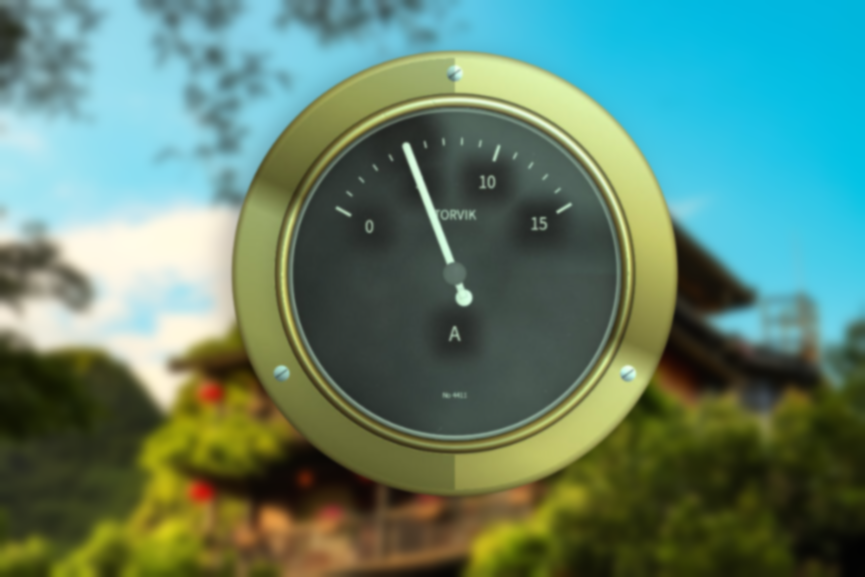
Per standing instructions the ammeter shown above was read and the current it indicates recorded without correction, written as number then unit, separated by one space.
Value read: 5 A
